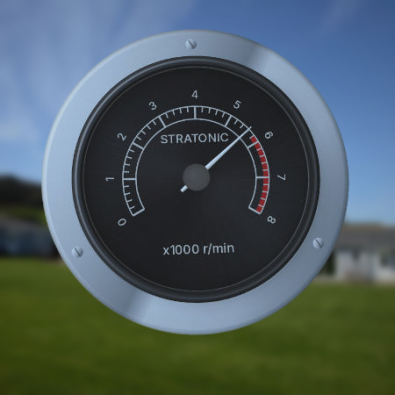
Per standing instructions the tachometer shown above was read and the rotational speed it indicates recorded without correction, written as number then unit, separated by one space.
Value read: 5600 rpm
